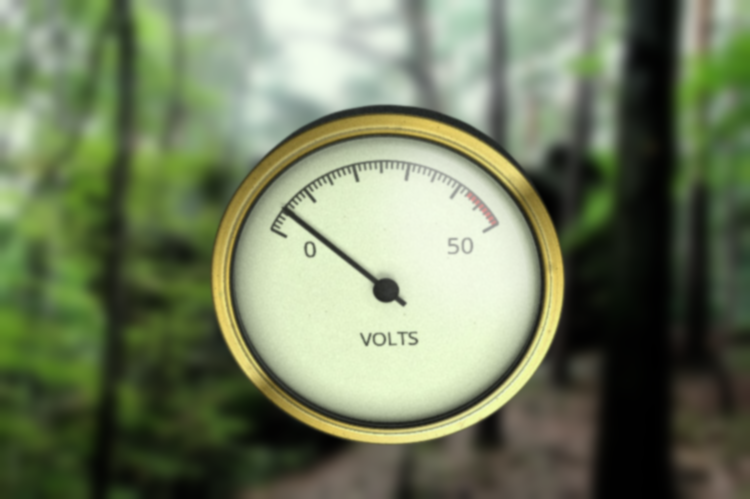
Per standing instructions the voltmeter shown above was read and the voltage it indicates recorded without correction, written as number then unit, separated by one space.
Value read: 5 V
